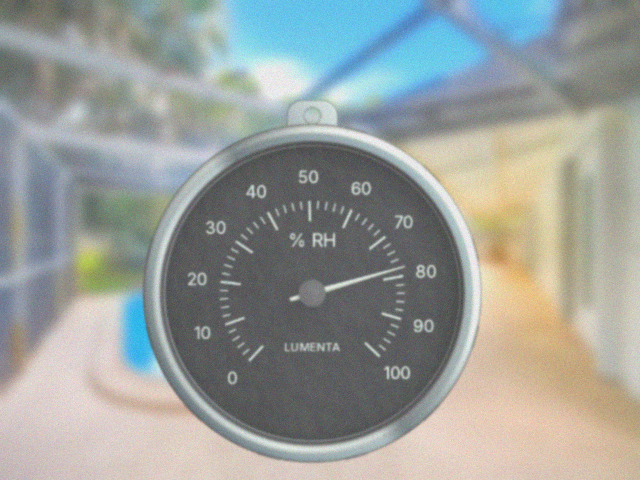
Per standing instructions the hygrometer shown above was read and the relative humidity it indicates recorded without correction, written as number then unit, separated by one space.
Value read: 78 %
